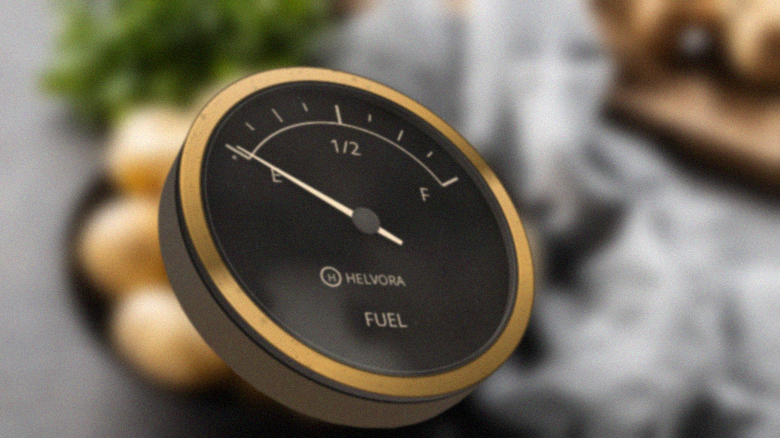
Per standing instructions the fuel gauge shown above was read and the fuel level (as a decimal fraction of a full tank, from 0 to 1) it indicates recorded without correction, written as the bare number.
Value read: 0
